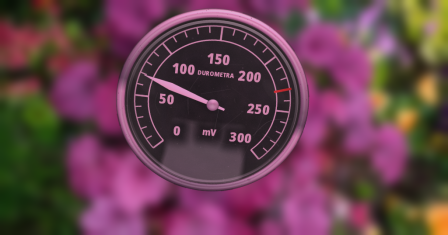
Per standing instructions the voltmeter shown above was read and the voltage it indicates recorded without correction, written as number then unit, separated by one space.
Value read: 70 mV
